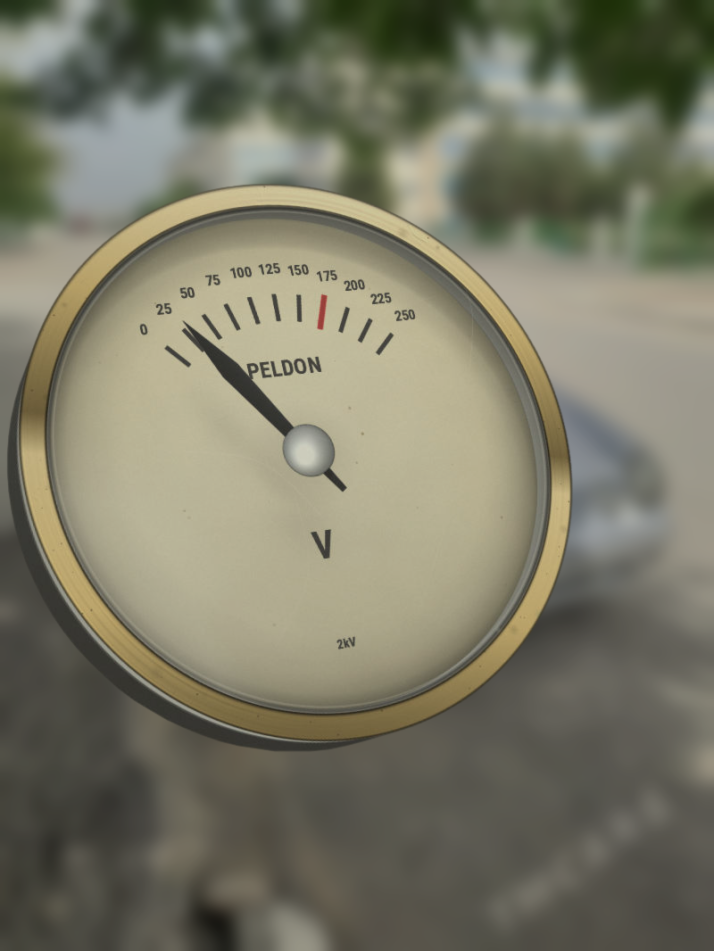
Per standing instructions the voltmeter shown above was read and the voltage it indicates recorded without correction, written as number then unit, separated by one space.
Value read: 25 V
